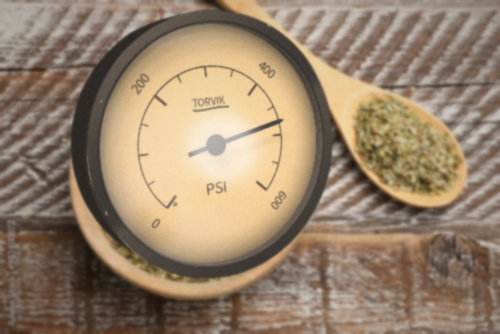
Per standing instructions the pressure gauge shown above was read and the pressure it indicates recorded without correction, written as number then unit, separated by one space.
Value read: 475 psi
